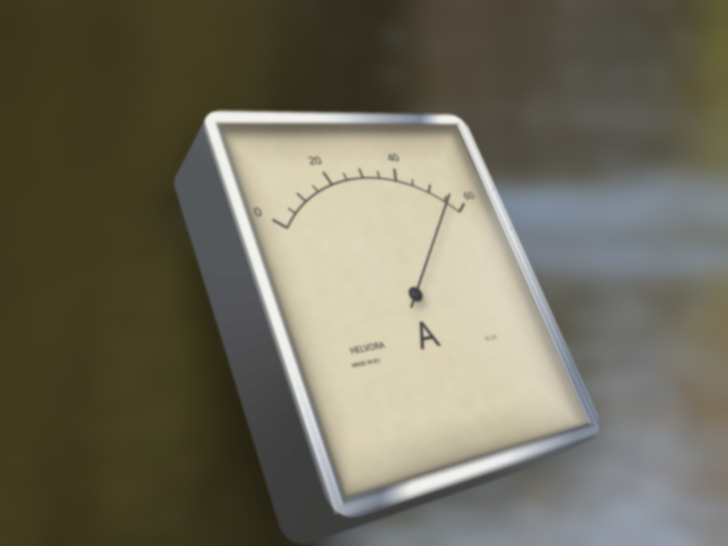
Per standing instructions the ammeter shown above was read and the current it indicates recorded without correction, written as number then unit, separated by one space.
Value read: 55 A
